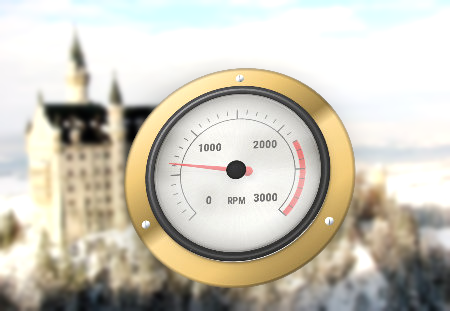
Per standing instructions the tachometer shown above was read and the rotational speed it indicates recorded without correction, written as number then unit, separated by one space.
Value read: 600 rpm
